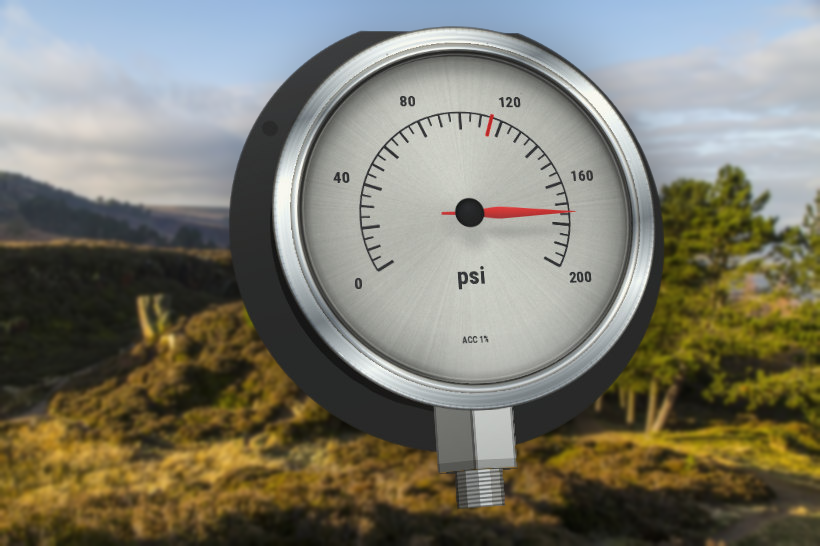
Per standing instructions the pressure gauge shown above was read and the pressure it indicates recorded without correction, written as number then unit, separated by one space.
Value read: 175 psi
